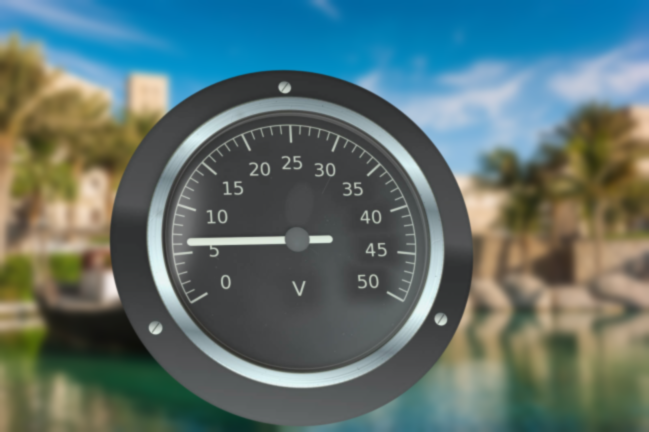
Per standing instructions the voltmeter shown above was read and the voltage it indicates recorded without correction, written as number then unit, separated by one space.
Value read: 6 V
